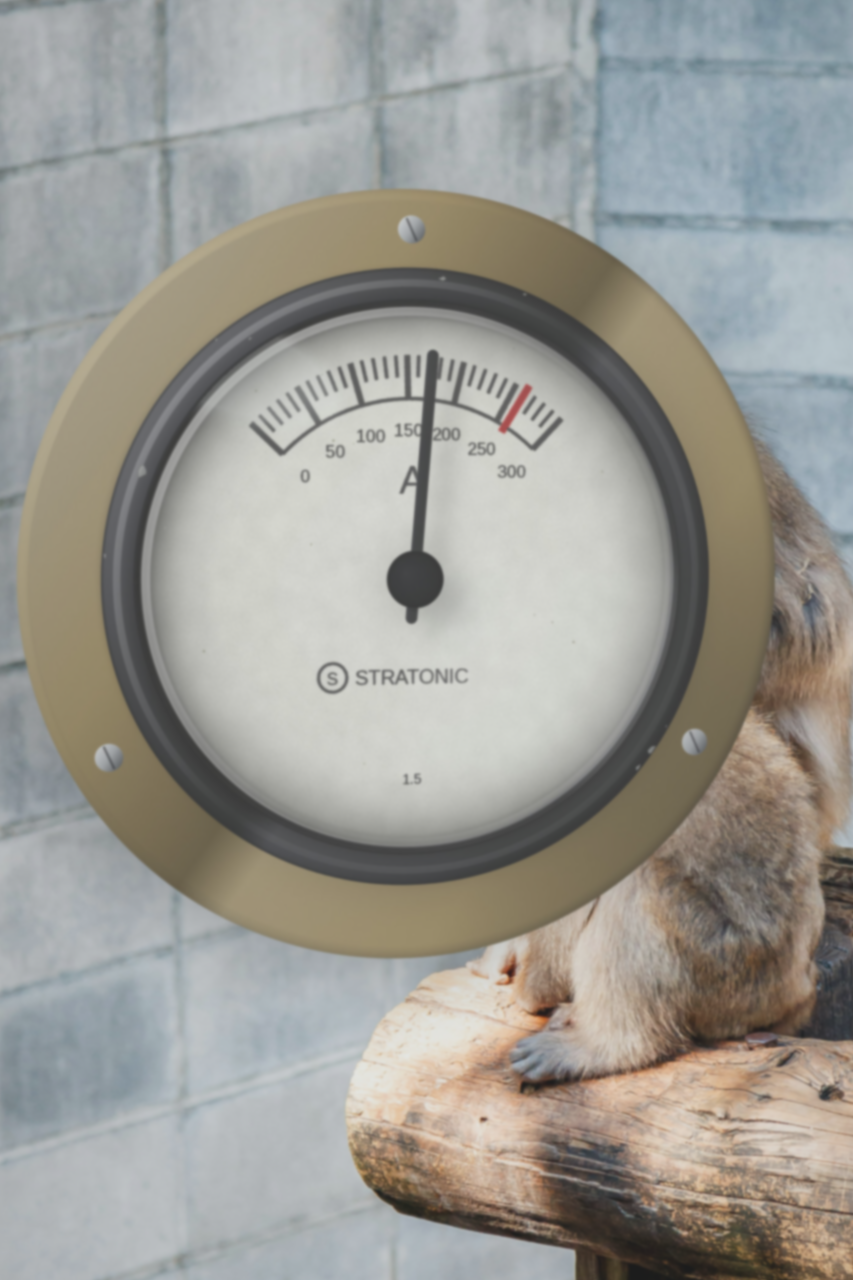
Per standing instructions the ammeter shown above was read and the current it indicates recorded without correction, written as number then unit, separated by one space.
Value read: 170 A
